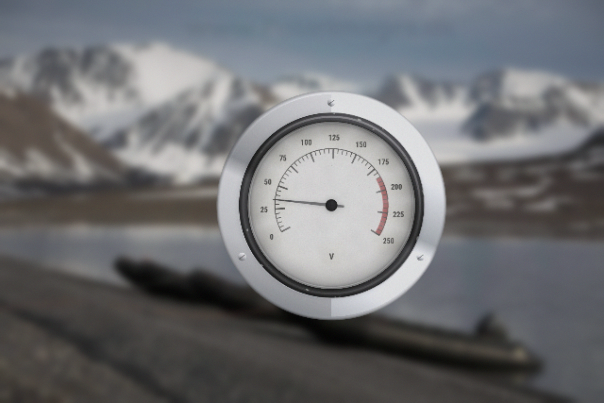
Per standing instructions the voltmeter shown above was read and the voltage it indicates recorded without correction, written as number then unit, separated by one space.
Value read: 35 V
